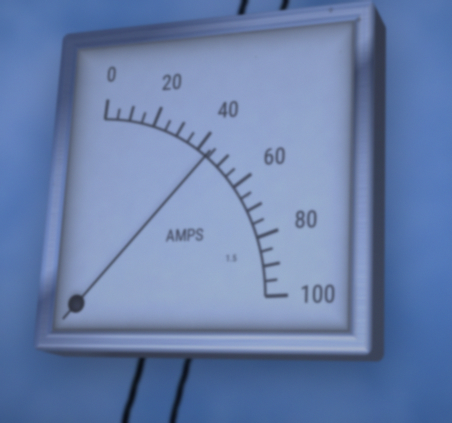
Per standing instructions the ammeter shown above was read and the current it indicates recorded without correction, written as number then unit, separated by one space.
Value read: 45 A
